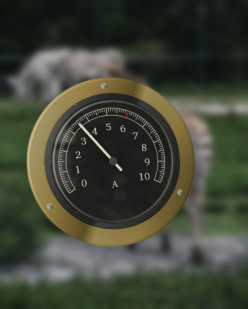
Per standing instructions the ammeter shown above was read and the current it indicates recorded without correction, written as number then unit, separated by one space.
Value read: 3.5 A
